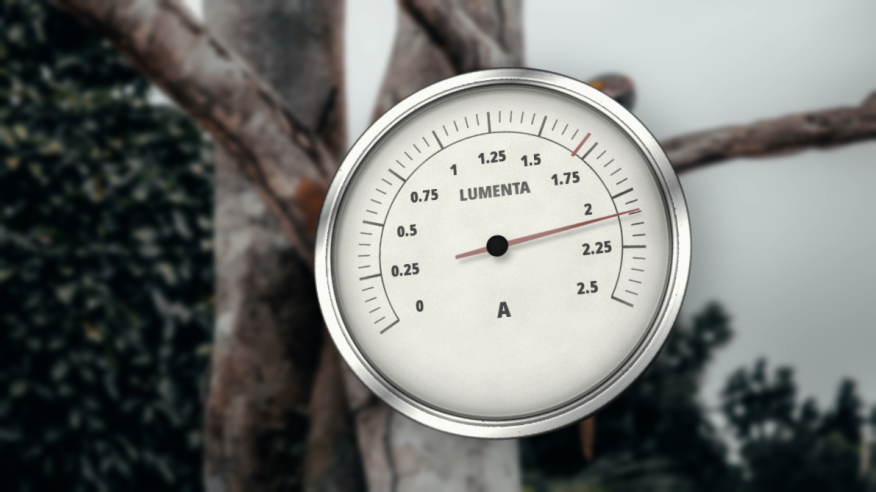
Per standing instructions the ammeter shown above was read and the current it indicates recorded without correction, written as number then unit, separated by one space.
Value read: 2.1 A
